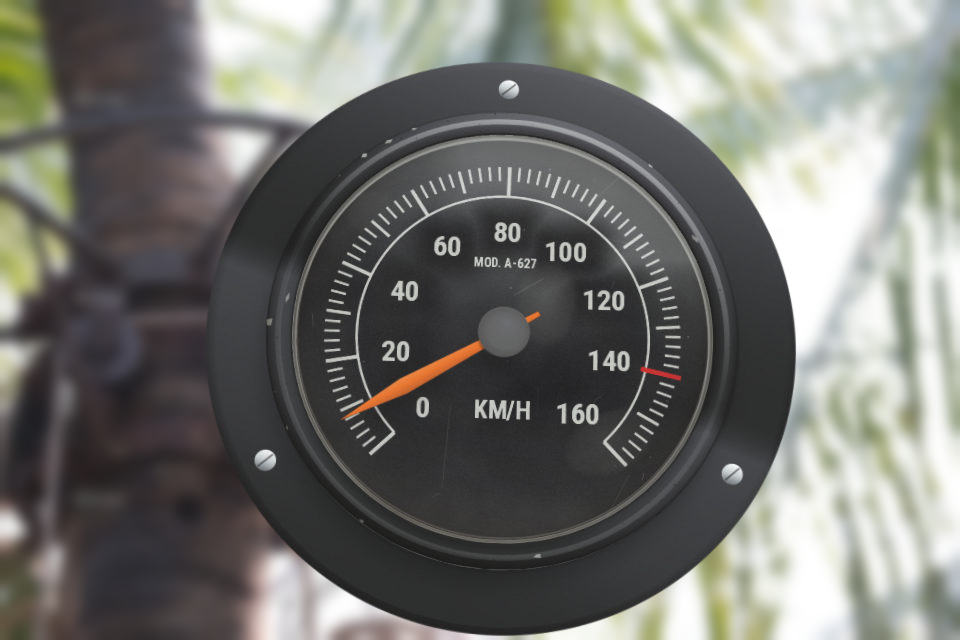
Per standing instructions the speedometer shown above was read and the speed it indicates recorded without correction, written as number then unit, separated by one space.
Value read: 8 km/h
